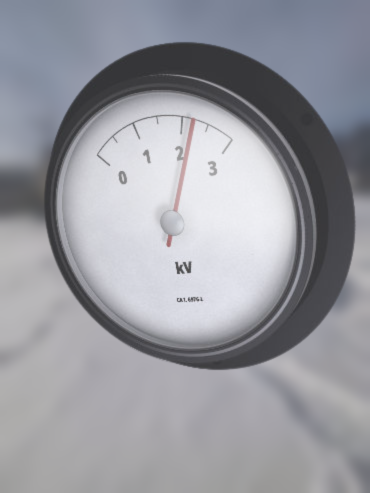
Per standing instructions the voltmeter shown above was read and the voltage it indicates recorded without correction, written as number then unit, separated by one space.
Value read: 2.25 kV
